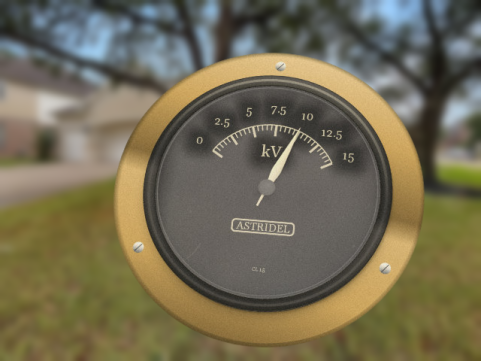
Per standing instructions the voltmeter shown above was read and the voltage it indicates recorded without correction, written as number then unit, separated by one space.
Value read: 10 kV
